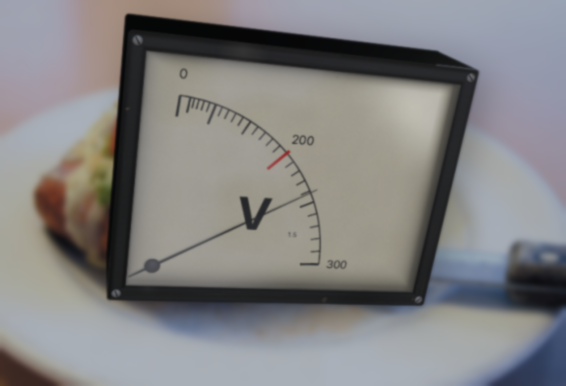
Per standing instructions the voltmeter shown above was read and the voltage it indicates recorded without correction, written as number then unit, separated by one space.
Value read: 240 V
